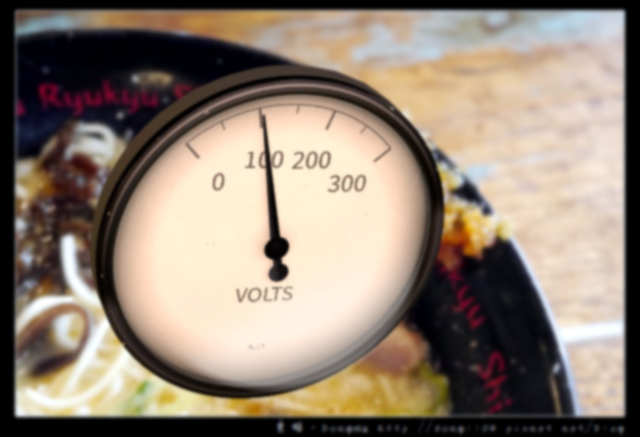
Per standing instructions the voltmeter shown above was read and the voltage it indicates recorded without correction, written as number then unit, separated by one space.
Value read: 100 V
